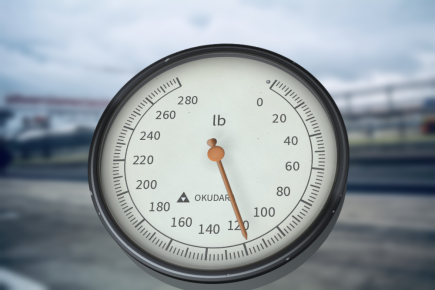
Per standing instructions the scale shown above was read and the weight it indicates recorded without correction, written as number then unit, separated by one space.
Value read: 118 lb
